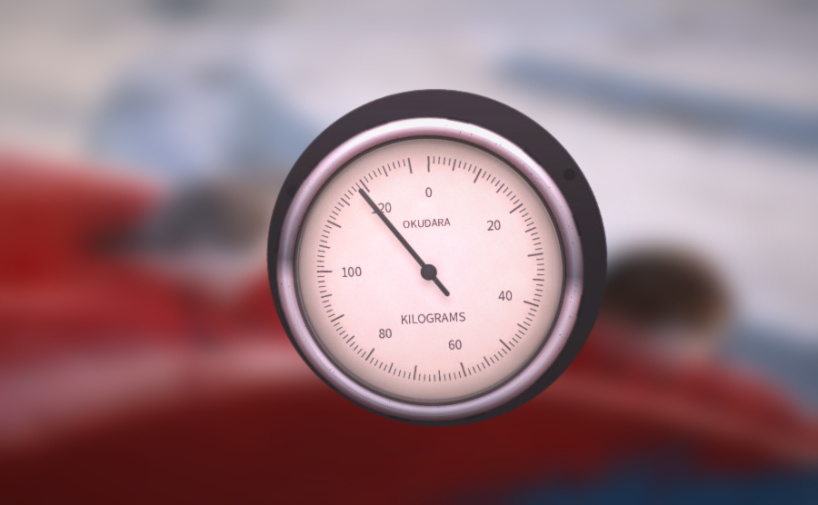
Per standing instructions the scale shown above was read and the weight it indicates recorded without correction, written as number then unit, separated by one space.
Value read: 119 kg
